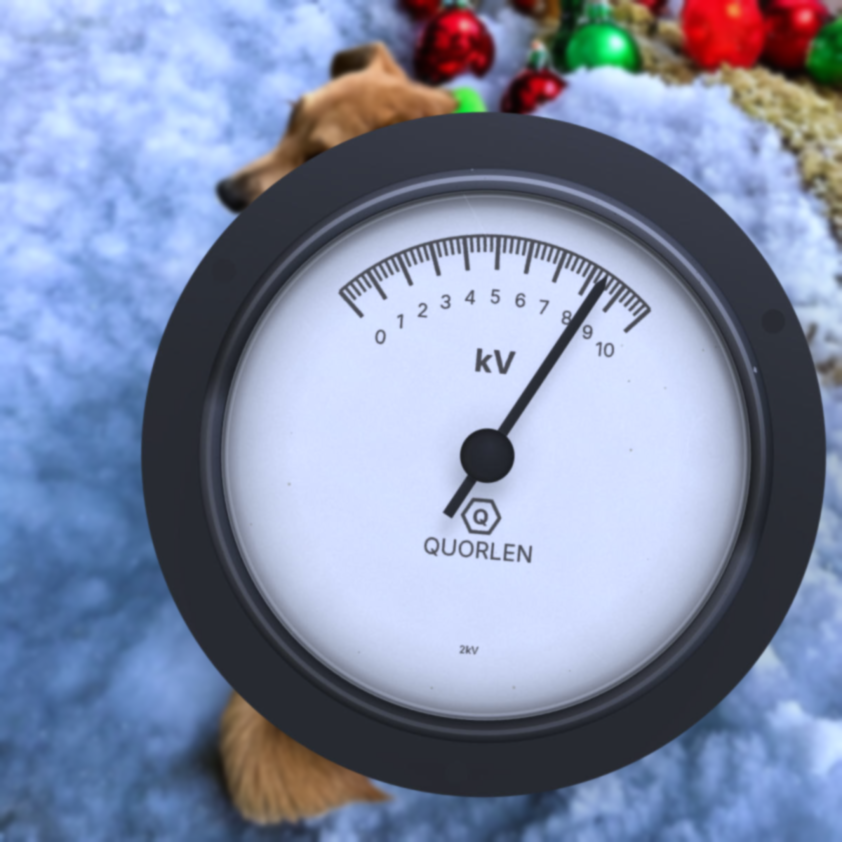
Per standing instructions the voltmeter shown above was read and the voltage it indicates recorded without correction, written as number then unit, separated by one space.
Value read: 8.4 kV
